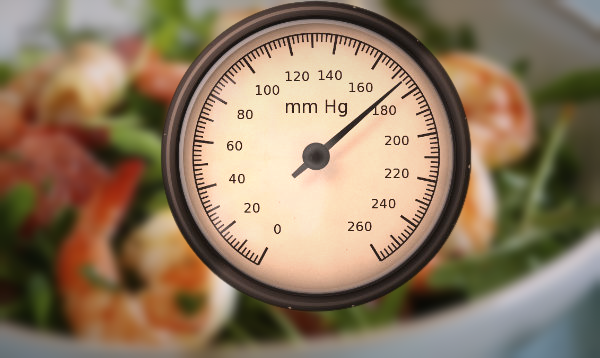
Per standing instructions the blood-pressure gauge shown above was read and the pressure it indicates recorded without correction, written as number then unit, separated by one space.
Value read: 174 mmHg
